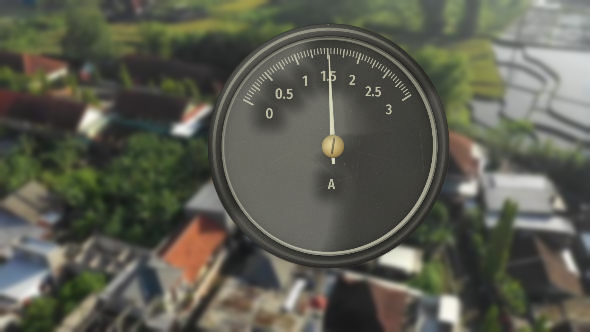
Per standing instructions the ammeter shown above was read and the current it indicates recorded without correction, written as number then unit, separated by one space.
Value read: 1.5 A
